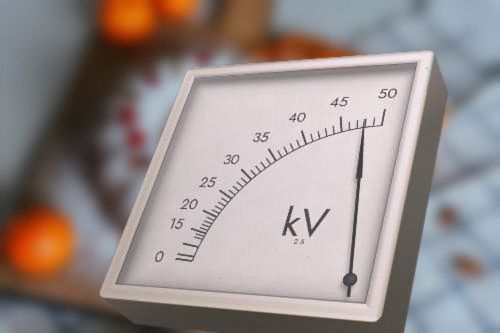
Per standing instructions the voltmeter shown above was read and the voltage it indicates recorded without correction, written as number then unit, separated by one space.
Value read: 48 kV
